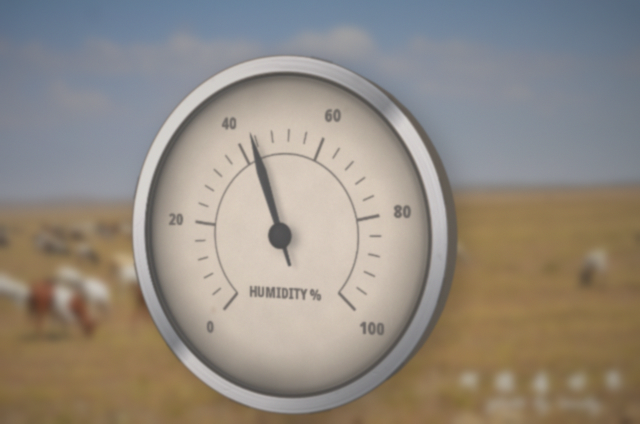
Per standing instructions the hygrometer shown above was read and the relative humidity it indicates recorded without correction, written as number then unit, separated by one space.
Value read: 44 %
